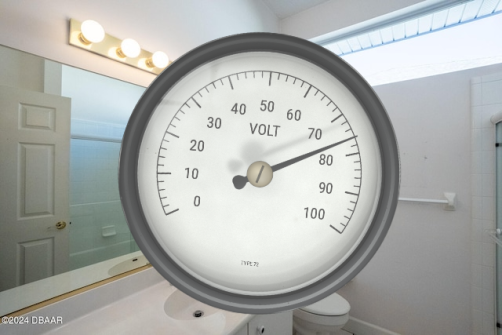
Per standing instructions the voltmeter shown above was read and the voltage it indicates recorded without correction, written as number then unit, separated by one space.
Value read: 76 V
